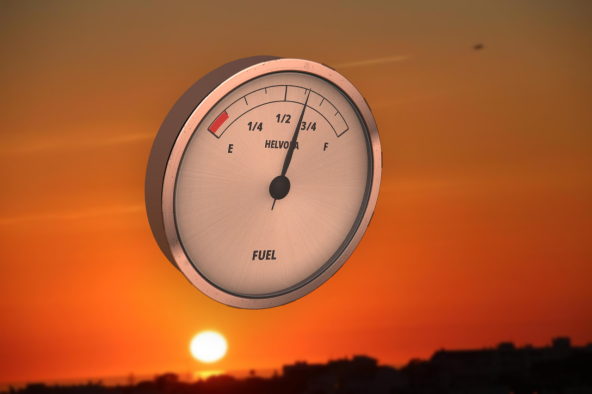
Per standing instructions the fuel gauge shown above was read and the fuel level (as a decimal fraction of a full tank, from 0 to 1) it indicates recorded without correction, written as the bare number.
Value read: 0.625
